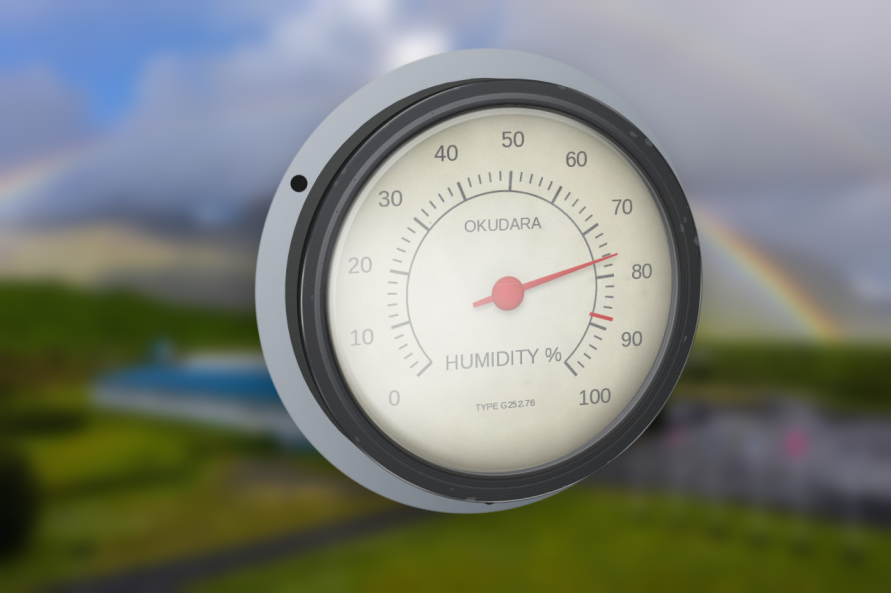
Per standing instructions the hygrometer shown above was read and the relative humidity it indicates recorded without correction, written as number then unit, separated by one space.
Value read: 76 %
